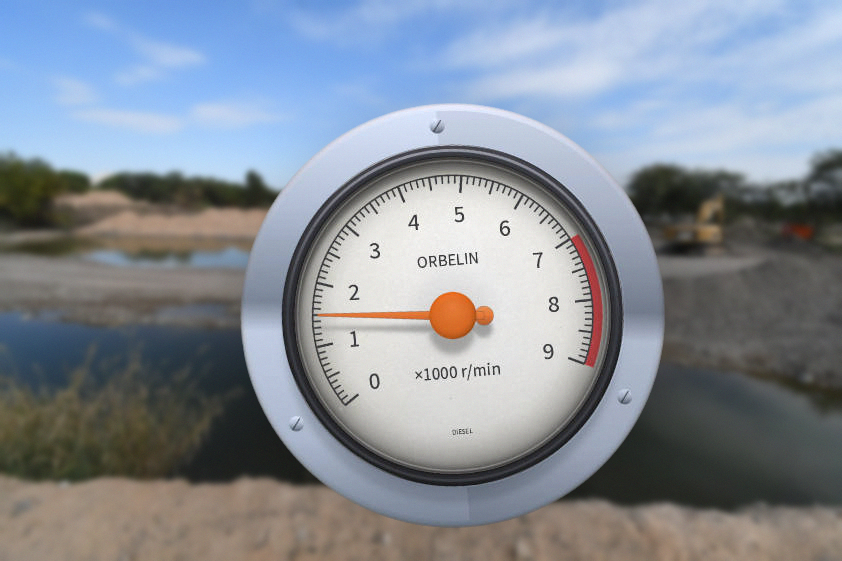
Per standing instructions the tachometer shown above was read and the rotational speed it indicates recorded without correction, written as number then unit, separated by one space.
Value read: 1500 rpm
